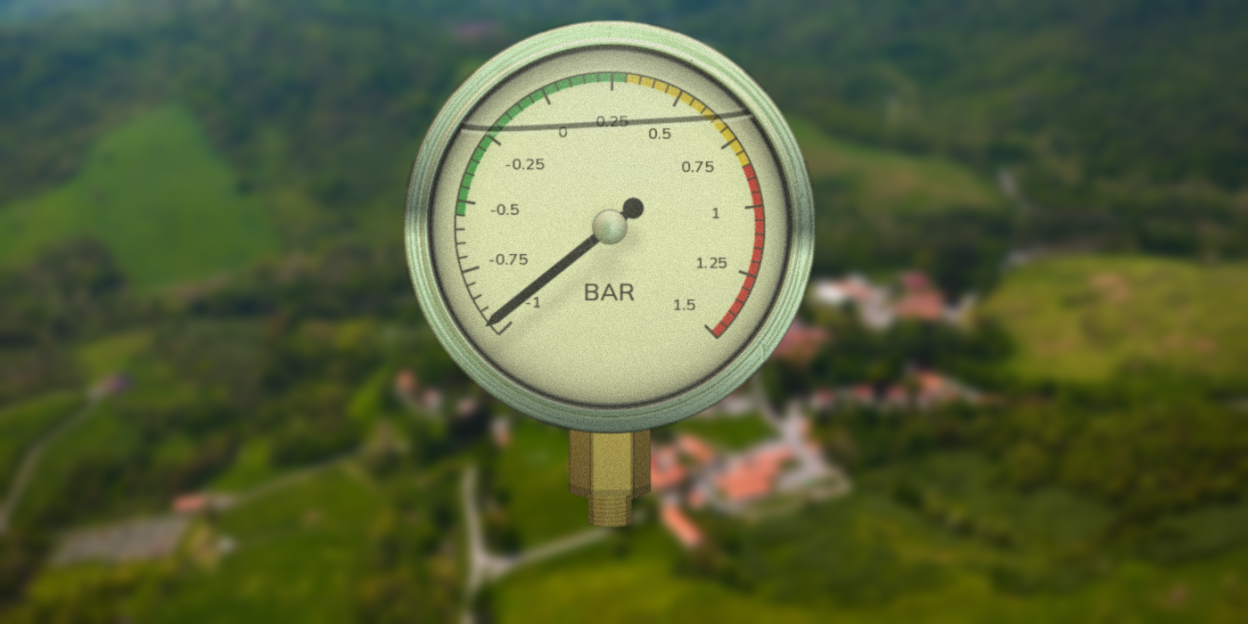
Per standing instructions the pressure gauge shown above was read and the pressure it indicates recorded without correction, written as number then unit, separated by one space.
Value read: -0.95 bar
